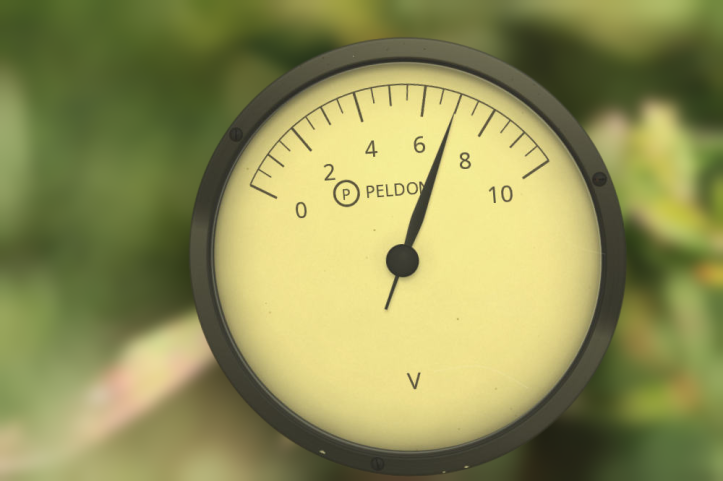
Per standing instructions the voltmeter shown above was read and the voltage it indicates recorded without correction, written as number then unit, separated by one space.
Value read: 7 V
